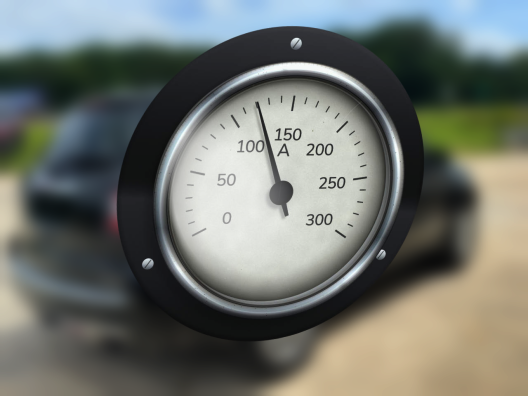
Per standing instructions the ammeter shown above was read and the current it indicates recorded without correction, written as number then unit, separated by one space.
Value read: 120 A
